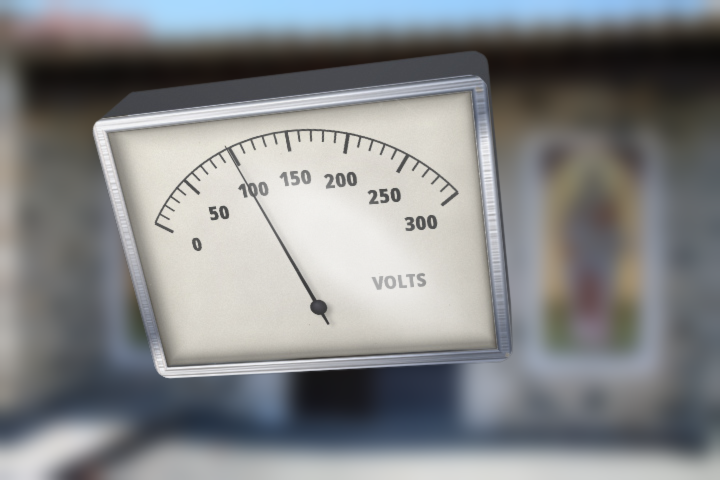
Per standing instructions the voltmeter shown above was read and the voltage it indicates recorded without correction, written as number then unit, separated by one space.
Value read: 100 V
